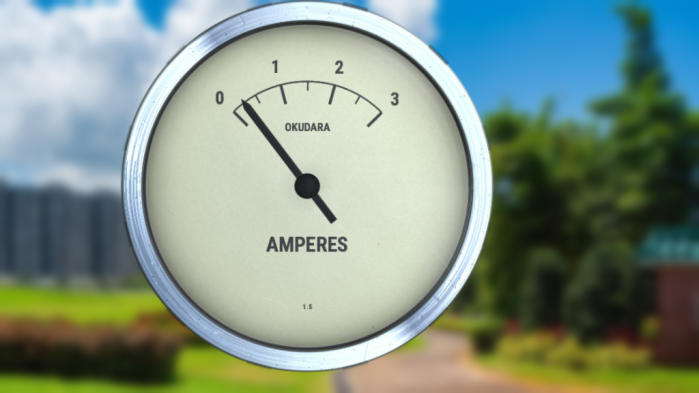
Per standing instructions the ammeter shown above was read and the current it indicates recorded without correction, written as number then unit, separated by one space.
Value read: 0.25 A
